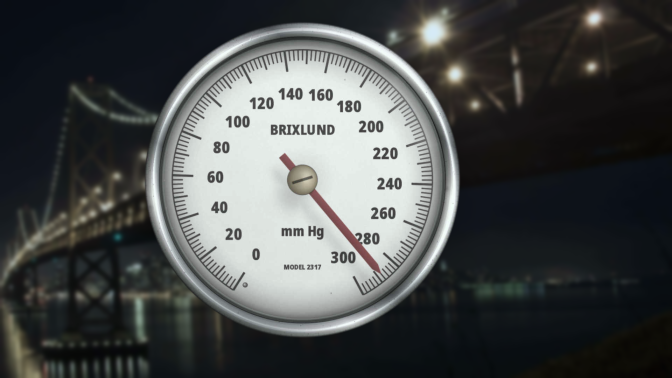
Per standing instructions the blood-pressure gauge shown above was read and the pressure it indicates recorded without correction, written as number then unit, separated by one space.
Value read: 288 mmHg
